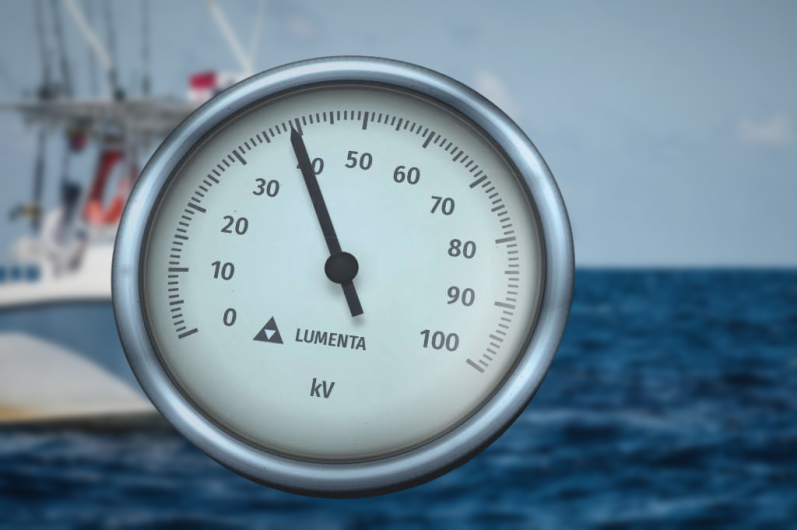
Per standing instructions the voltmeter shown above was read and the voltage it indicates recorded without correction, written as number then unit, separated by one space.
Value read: 39 kV
